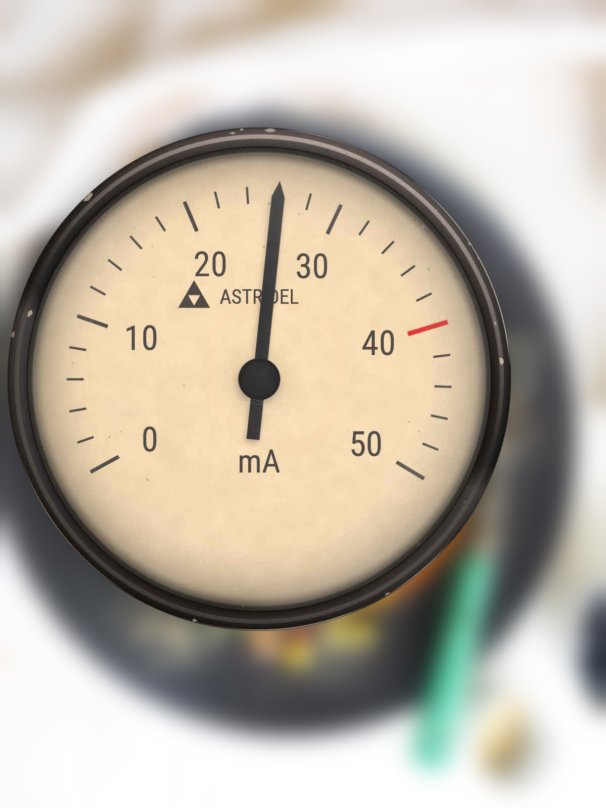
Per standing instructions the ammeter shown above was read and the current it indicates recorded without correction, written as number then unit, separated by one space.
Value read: 26 mA
